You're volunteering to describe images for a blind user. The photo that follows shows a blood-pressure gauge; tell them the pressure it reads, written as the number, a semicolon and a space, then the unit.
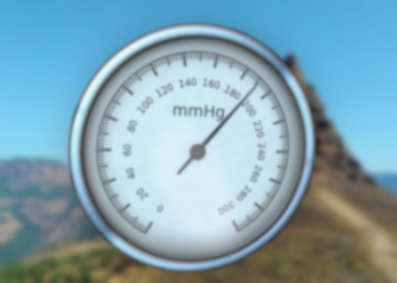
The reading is 190; mmHg
